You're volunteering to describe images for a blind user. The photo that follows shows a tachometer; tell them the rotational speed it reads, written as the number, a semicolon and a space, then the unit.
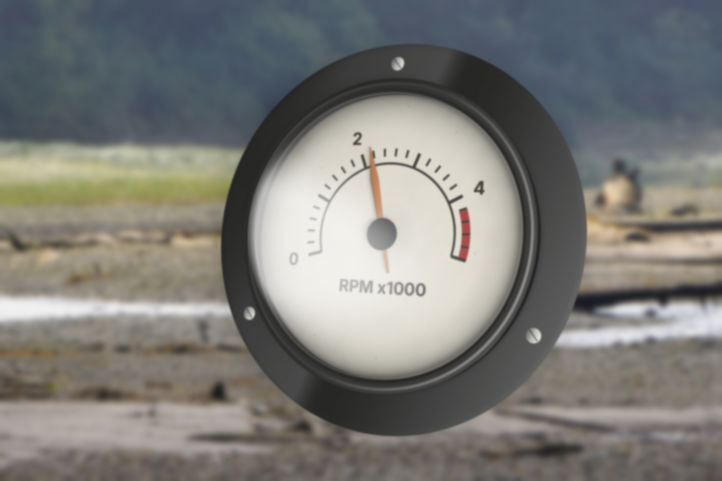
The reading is 2200; rpm
